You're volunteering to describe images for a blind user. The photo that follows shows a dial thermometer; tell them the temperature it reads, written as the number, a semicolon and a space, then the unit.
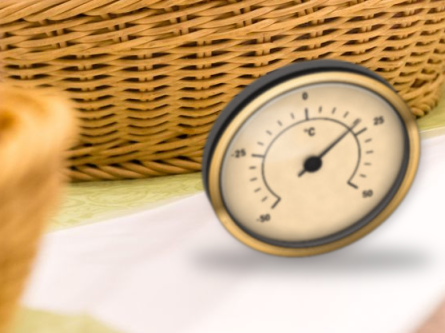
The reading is 20; °C
